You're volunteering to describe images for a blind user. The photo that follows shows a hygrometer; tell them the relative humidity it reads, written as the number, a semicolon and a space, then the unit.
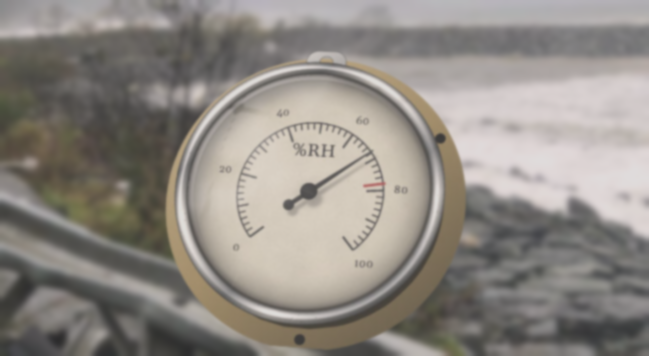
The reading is 68; %
